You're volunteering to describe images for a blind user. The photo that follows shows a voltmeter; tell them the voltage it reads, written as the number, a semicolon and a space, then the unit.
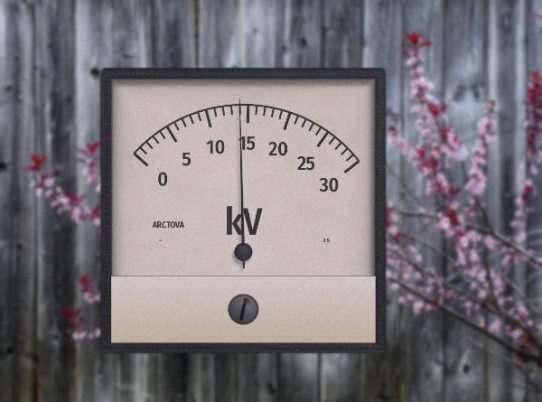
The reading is 14; kV
